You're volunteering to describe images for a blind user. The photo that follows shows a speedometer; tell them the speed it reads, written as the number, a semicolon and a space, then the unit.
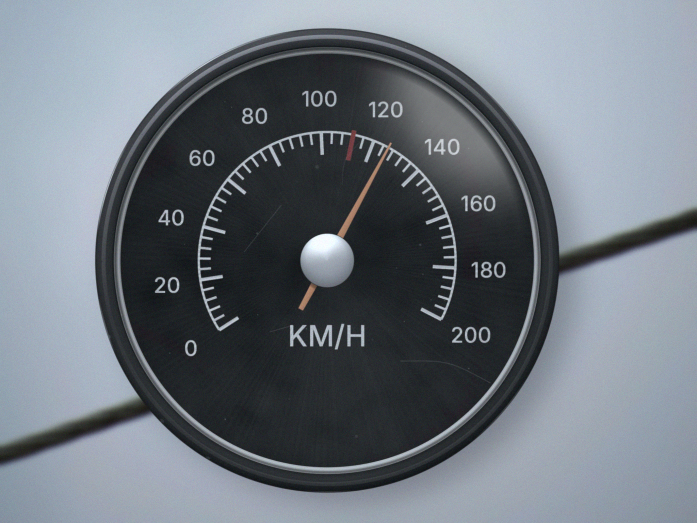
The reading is 126; km/h
